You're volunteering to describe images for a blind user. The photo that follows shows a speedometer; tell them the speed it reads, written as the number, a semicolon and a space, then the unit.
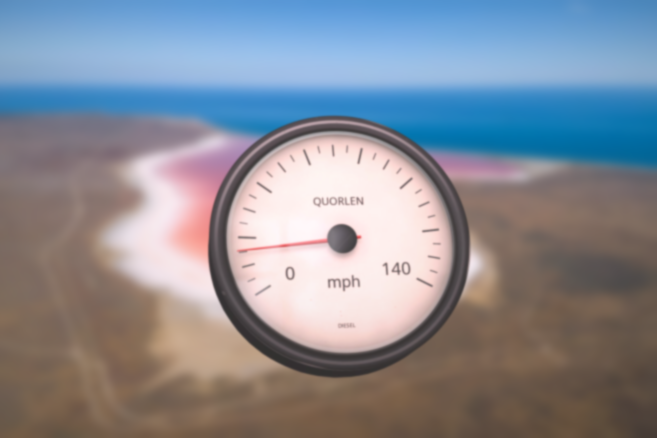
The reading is 15; mph
